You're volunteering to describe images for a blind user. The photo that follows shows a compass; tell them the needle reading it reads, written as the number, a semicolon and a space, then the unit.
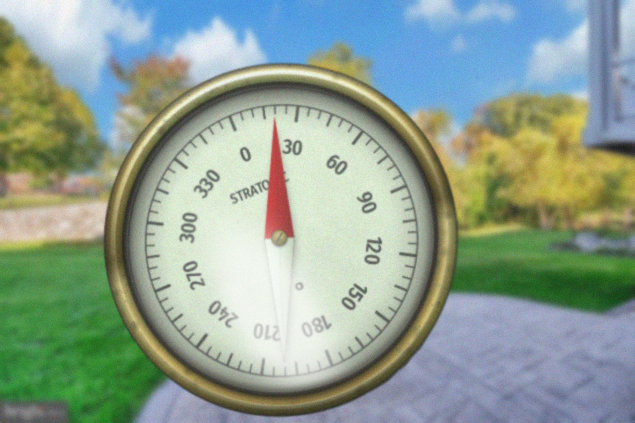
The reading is 20; °
